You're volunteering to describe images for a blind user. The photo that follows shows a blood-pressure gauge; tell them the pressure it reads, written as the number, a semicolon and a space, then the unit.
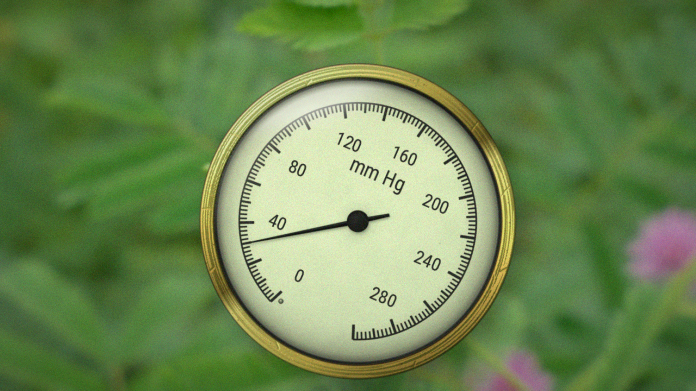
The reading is 30; mmHg
